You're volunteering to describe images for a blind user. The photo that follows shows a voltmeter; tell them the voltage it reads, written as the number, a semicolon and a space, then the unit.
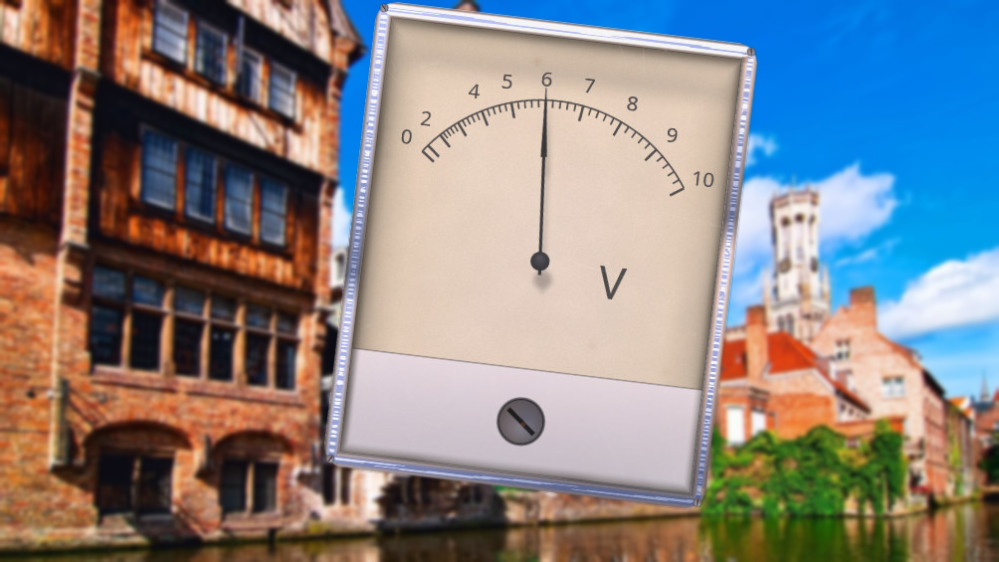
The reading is 6; V
